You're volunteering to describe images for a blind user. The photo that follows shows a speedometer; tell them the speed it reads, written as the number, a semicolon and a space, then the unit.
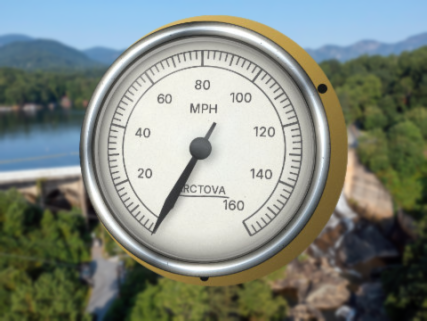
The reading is 0; mph
